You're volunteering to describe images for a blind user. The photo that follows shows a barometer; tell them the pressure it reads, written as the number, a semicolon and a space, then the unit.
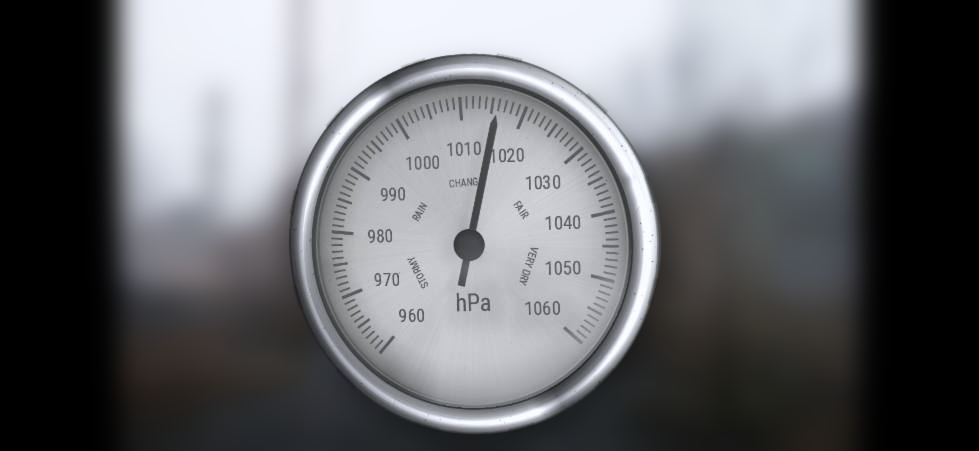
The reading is 1016; hPa
